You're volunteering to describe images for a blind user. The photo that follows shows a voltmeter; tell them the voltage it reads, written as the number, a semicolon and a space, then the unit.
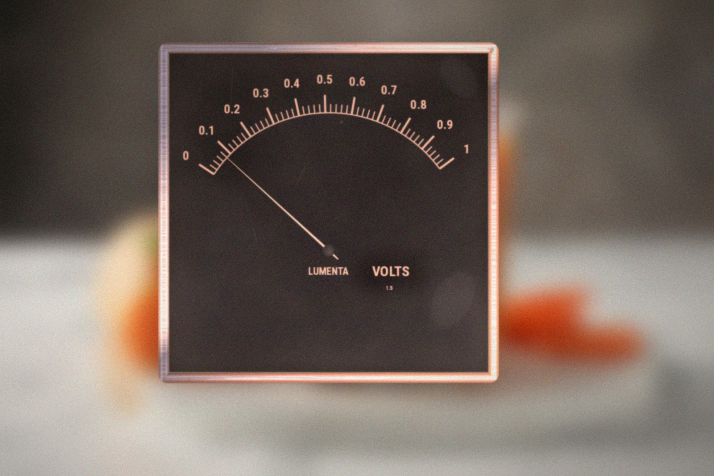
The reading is 0.08; V
